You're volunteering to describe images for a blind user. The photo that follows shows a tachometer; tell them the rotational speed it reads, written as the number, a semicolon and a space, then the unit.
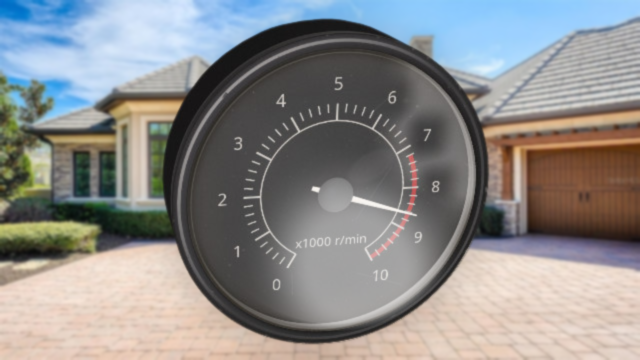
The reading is 8600; rpm
